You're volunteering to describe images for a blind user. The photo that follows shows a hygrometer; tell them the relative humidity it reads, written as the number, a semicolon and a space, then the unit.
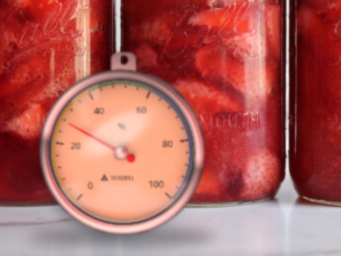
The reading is 28; %
